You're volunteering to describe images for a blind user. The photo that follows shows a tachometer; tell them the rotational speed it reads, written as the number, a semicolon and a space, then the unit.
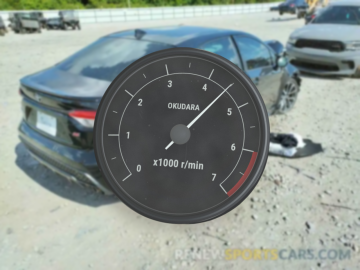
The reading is 4500; rpm
